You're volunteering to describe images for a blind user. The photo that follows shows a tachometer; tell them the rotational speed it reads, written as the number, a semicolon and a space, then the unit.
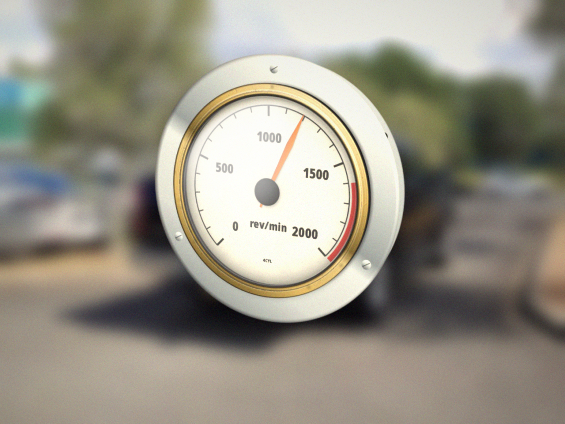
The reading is 1200; rpm
